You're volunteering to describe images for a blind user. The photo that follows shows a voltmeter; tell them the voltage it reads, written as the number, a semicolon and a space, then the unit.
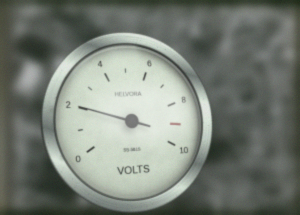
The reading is 2; V
